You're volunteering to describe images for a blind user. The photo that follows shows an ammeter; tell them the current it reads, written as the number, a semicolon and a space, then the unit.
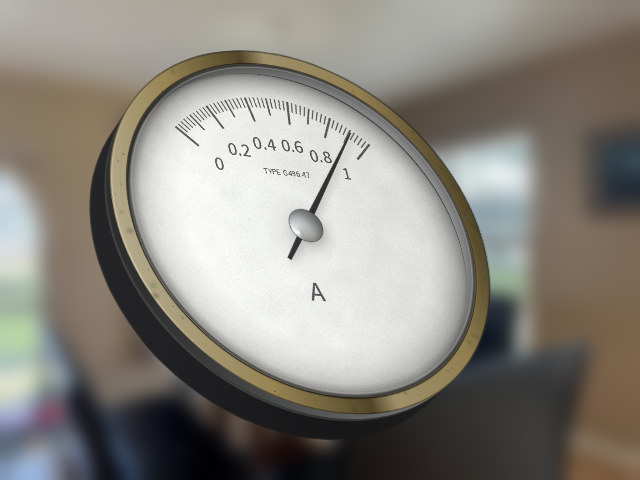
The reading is 0.9; A
